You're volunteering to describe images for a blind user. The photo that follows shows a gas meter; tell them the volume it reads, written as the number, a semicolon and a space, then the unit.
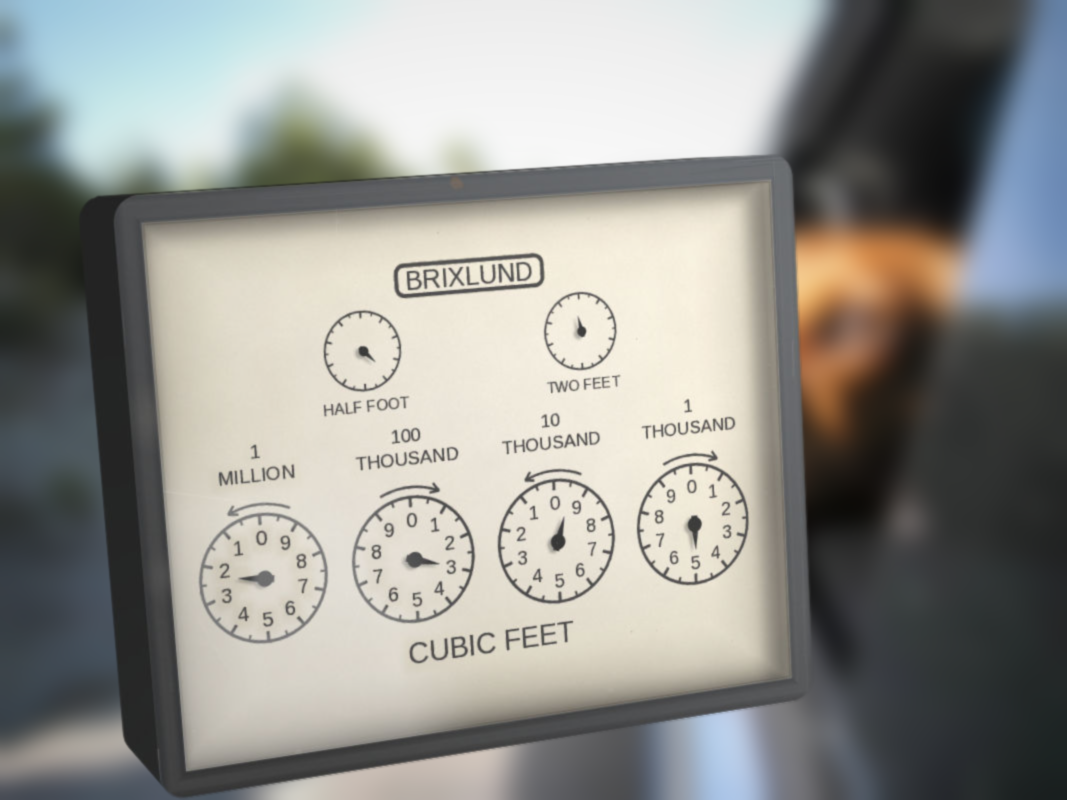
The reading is 229500; ft³
